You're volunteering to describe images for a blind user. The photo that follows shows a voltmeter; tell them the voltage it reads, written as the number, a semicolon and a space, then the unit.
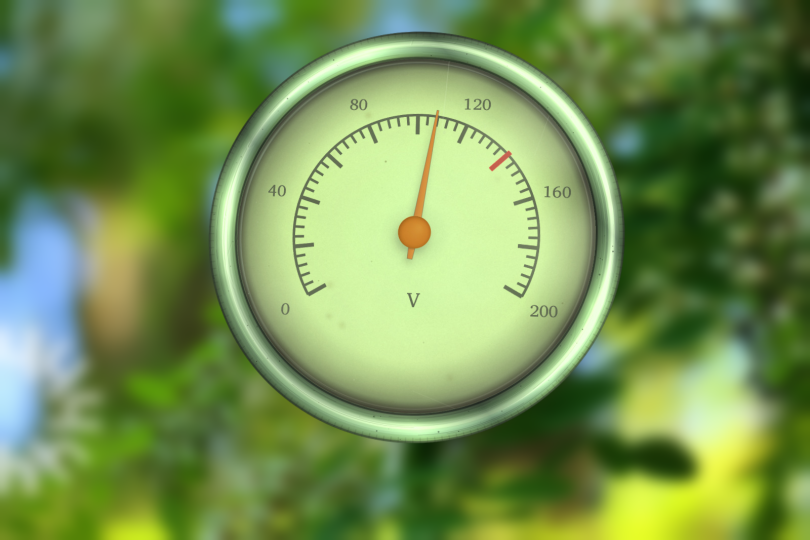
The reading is 108; V
